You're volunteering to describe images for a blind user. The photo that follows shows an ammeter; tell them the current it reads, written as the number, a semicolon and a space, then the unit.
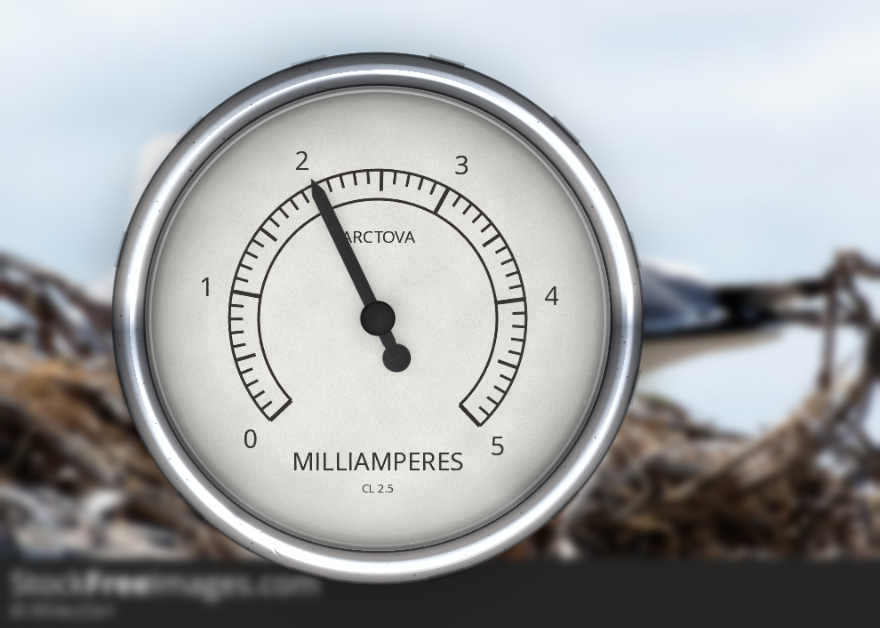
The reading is 2; mA
